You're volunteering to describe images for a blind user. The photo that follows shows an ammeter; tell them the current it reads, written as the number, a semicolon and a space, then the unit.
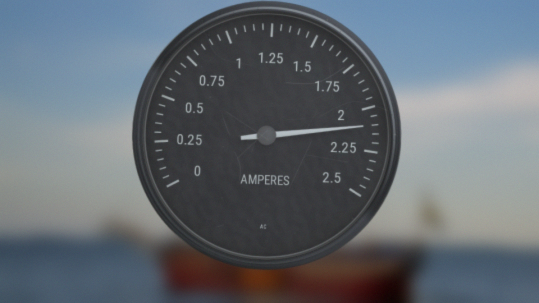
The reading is 2.1; A
